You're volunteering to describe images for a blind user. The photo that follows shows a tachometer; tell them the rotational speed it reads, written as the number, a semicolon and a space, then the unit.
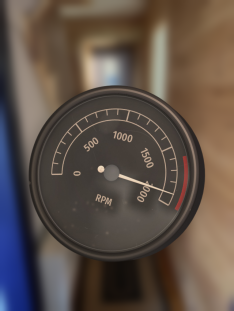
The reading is 1900; rpm
